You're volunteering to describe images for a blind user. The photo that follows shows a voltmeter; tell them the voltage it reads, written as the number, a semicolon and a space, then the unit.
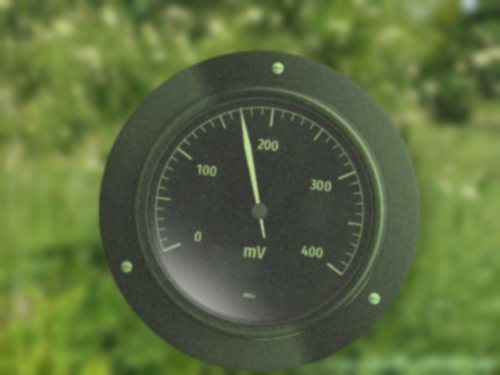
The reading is 170; mV
